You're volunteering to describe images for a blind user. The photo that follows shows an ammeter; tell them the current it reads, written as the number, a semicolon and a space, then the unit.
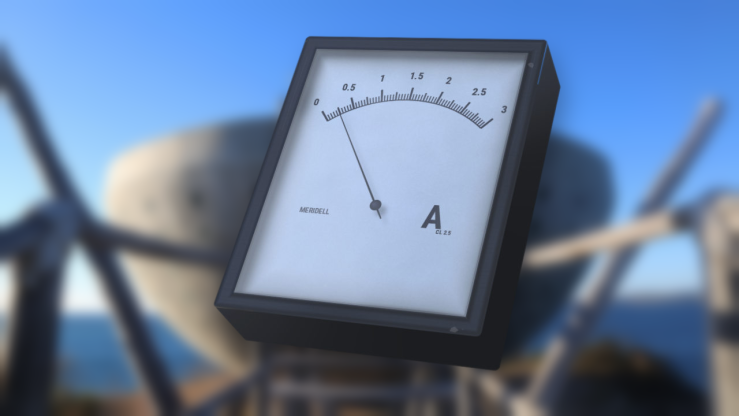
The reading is 0.25; A
